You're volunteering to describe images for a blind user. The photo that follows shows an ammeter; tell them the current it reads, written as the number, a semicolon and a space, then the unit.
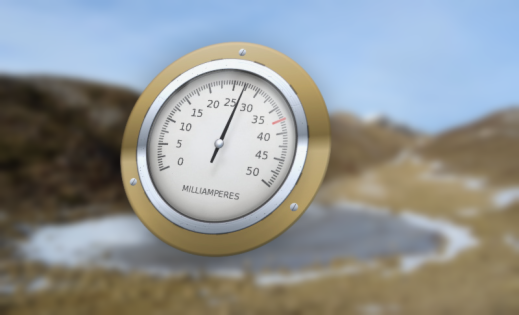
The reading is 27.5; mA
